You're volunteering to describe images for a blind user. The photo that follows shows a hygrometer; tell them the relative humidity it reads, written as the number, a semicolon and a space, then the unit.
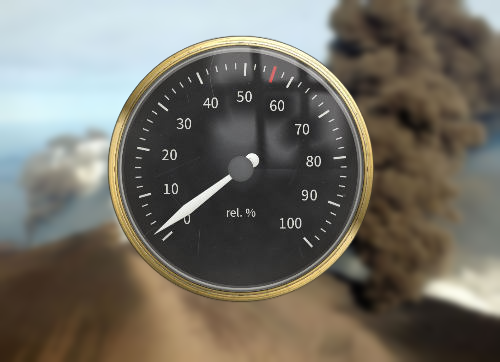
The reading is 2; %
